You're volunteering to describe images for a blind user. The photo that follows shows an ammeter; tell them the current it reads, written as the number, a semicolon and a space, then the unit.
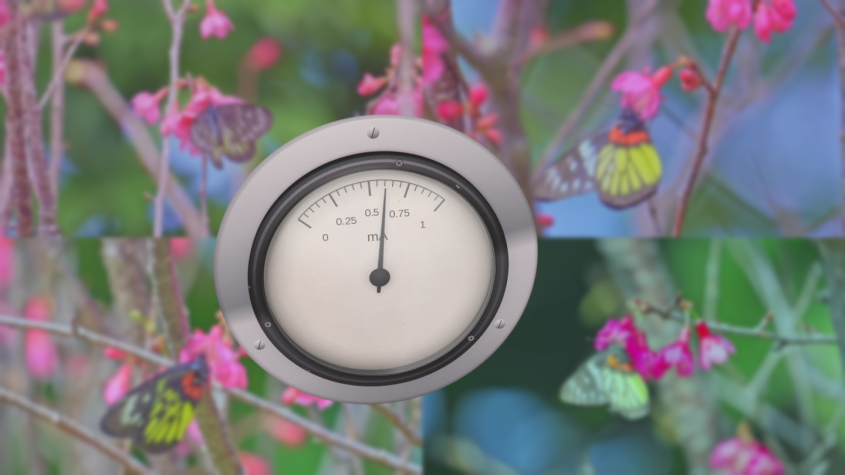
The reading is 0.6; mA
